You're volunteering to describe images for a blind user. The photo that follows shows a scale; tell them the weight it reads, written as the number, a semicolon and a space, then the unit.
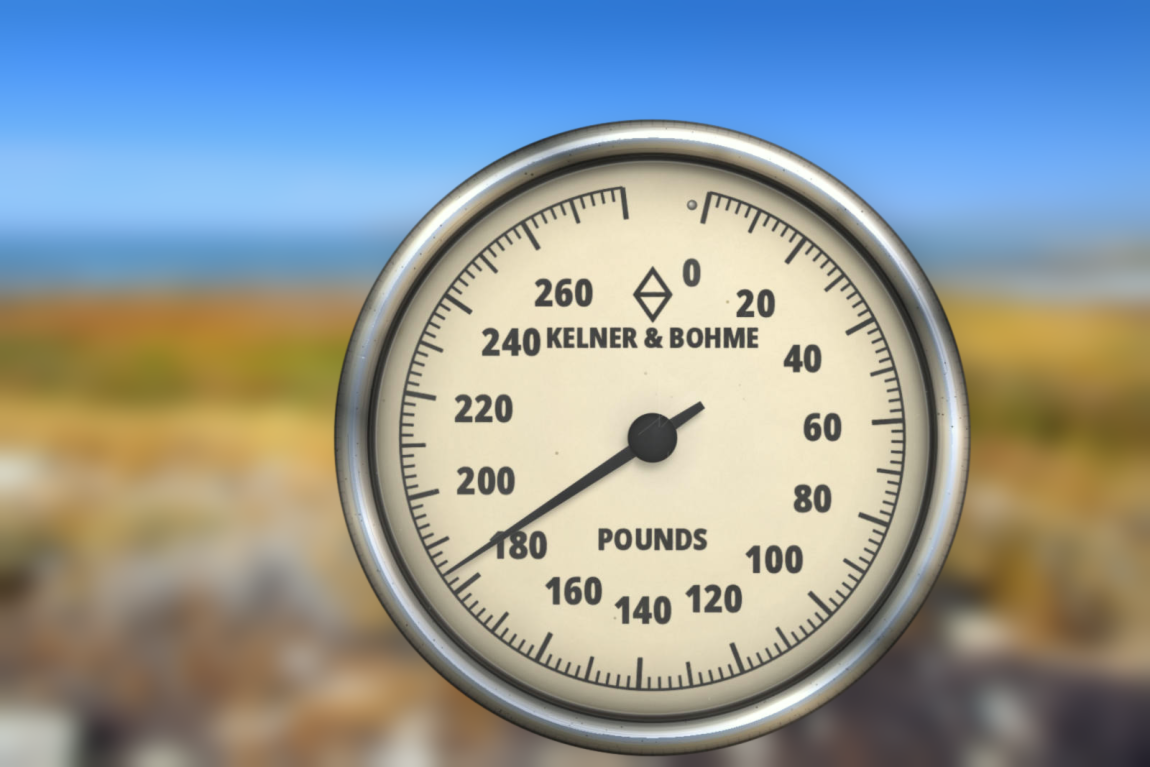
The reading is 184; lb
